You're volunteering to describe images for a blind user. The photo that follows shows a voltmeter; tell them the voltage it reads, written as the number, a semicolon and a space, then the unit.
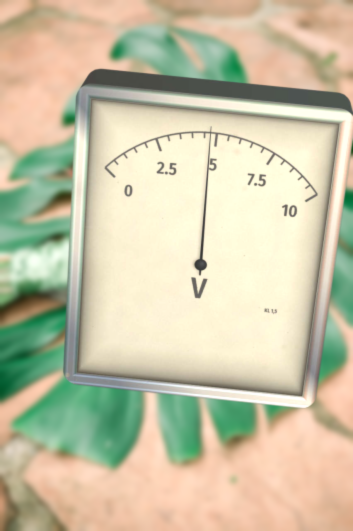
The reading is 4.75; V
